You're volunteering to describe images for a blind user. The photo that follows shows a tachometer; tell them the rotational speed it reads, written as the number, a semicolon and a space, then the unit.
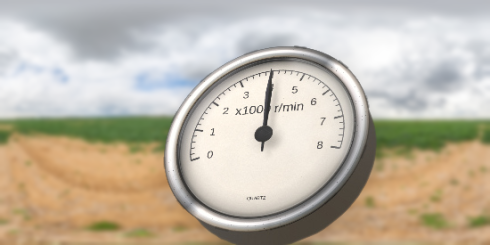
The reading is 4000; rpm
